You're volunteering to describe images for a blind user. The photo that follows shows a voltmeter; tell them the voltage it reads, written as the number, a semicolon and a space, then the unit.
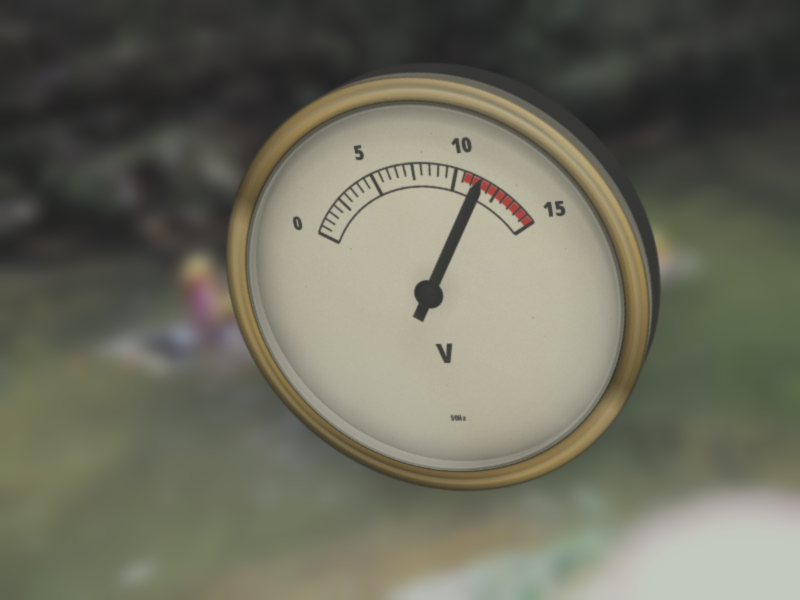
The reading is 11.5; V
